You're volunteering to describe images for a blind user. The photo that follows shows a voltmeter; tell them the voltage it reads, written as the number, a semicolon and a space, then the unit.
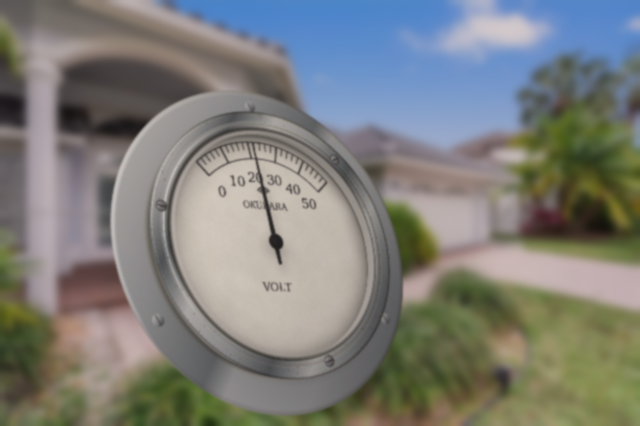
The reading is 20; V
